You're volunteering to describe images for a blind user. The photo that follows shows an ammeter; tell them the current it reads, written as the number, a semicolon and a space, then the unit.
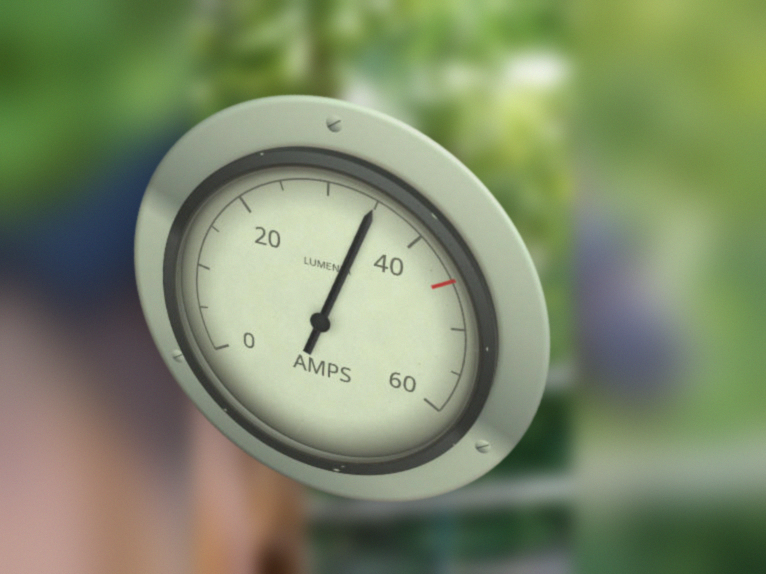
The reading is 35; A
